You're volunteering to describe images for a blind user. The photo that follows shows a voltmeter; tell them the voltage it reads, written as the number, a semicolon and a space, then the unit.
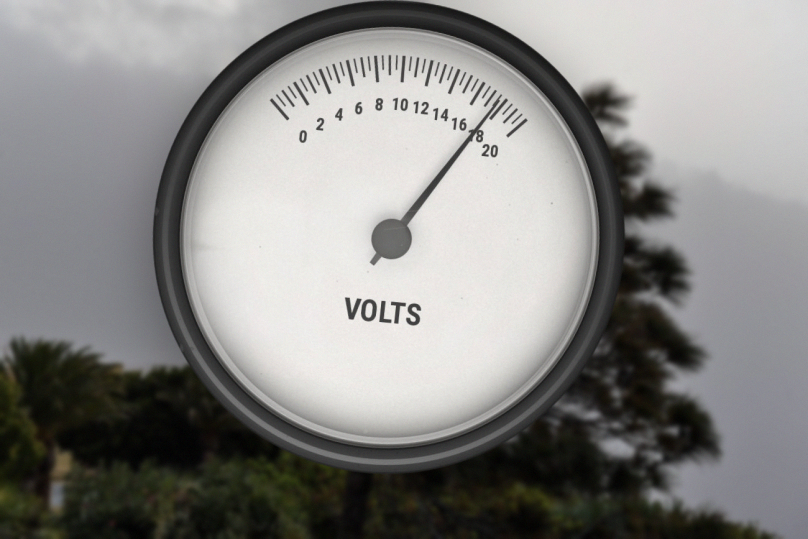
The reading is 17.5; V
